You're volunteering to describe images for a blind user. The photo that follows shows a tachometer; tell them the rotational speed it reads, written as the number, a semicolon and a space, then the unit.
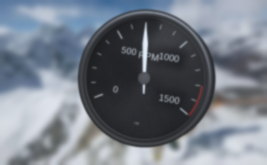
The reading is 700; rpm
